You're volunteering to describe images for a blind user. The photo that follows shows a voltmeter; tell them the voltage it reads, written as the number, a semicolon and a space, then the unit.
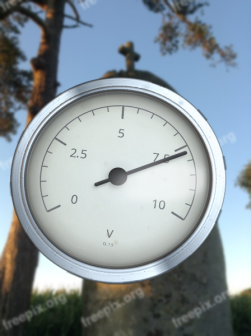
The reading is 7.75; V
